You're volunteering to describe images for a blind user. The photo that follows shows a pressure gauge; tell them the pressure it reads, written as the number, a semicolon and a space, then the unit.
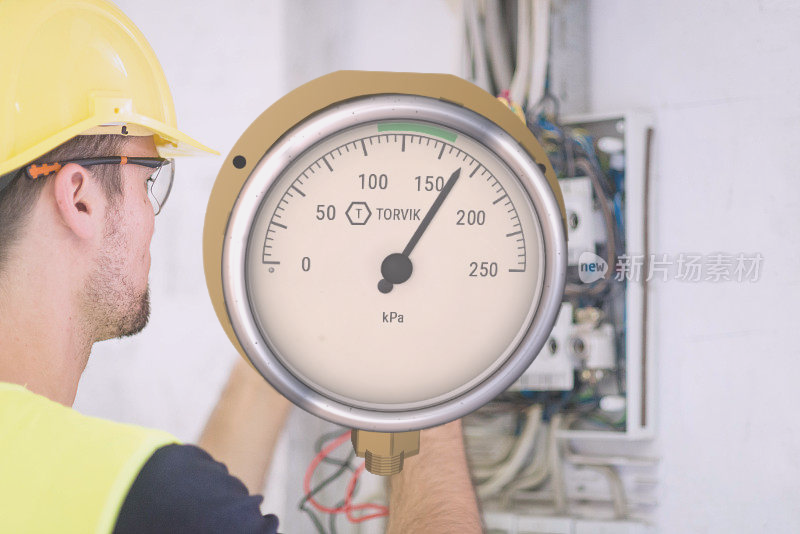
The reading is 165; kPa
